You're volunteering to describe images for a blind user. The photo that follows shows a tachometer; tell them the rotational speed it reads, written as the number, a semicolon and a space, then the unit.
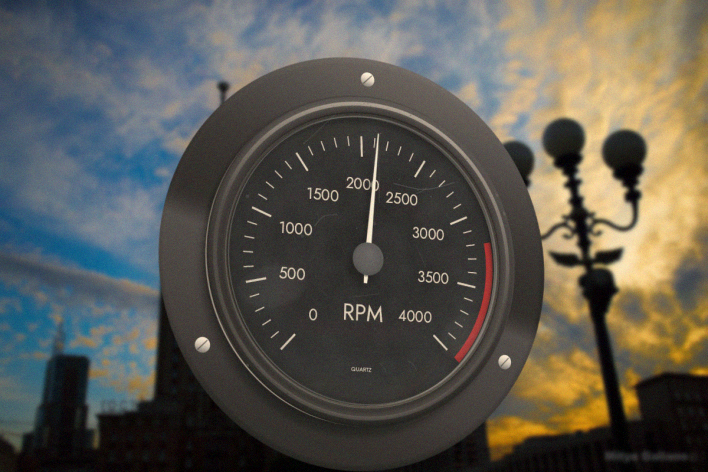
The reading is 2100; rpm
